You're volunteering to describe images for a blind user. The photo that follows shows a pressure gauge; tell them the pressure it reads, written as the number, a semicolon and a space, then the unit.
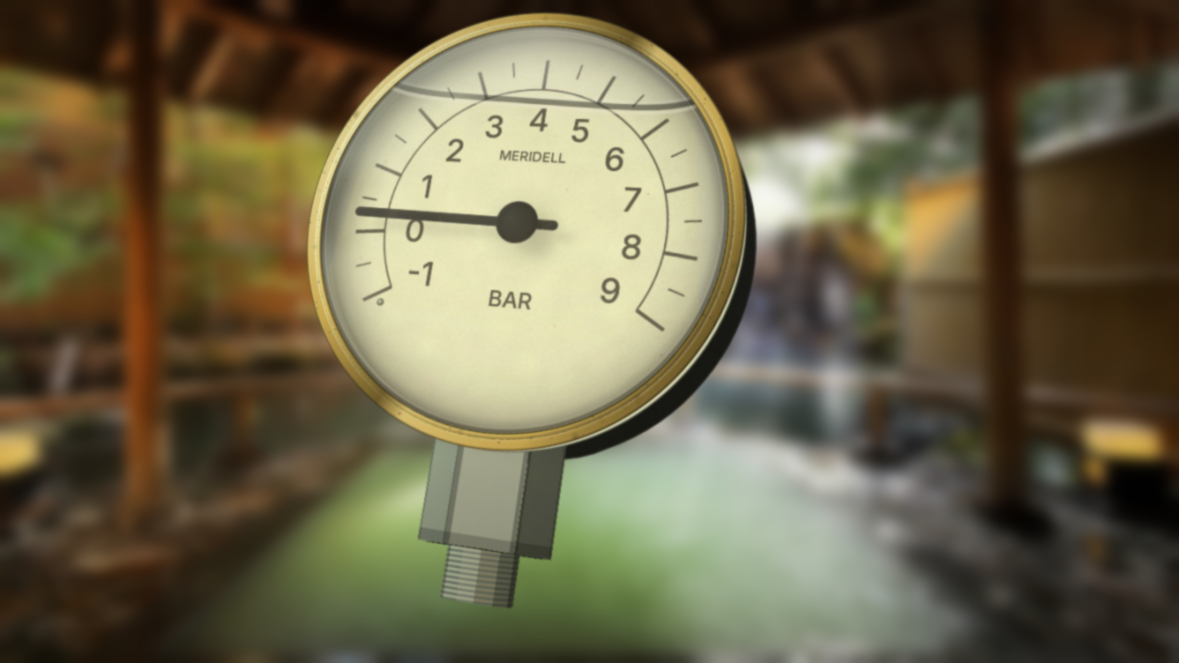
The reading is 0.25; bar
